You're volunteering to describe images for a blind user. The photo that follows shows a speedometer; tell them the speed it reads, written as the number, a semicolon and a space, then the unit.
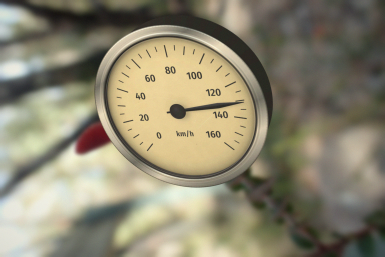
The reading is 130; km/h
